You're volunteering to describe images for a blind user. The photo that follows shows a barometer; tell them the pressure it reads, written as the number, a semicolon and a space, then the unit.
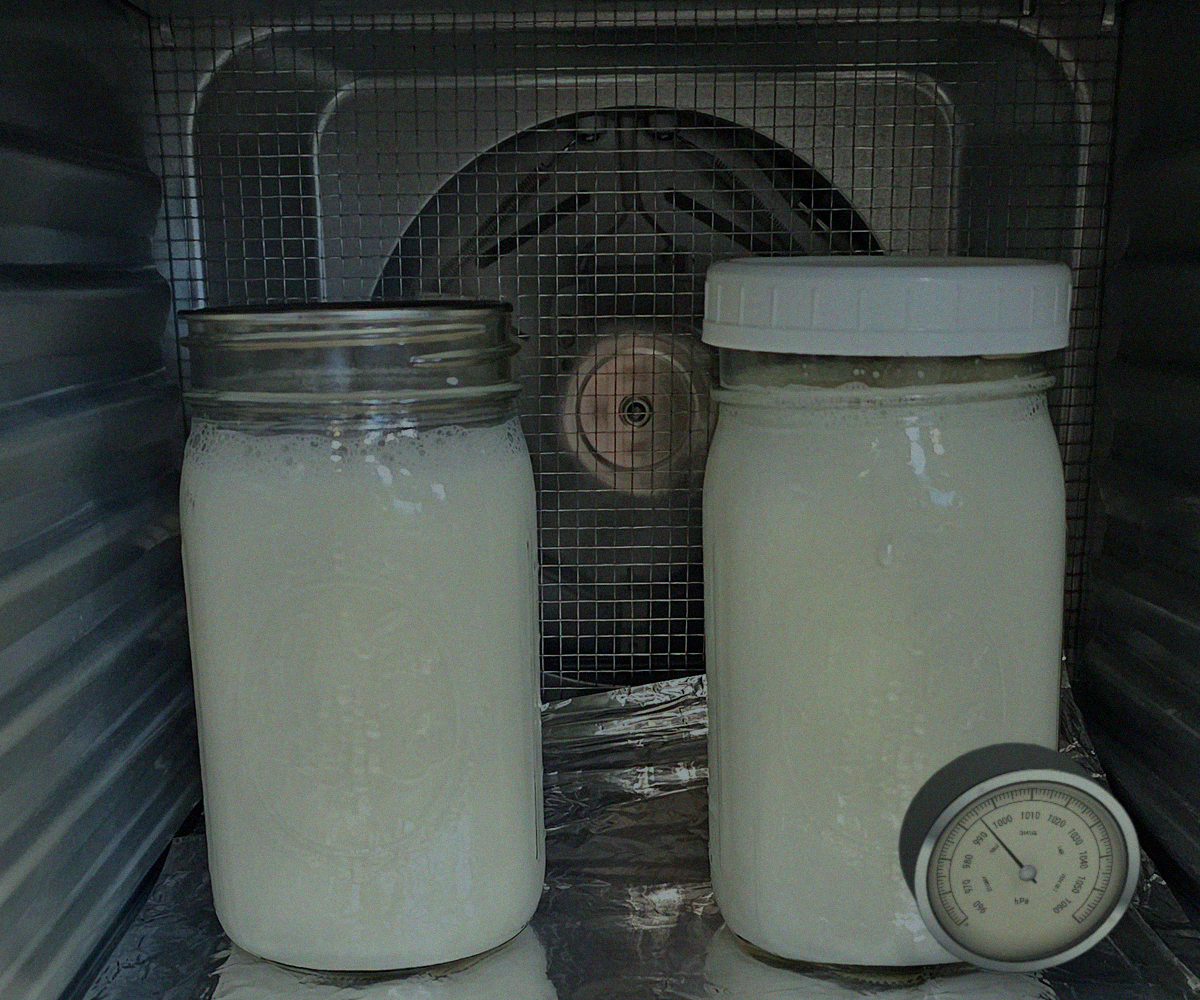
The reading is 995; hPa
